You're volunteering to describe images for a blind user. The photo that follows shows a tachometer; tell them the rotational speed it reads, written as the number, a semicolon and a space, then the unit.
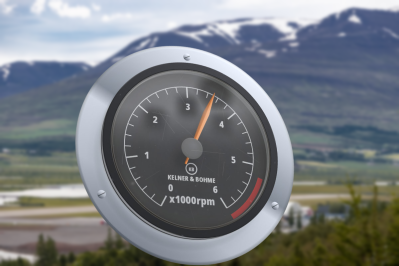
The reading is 3500; rpm
